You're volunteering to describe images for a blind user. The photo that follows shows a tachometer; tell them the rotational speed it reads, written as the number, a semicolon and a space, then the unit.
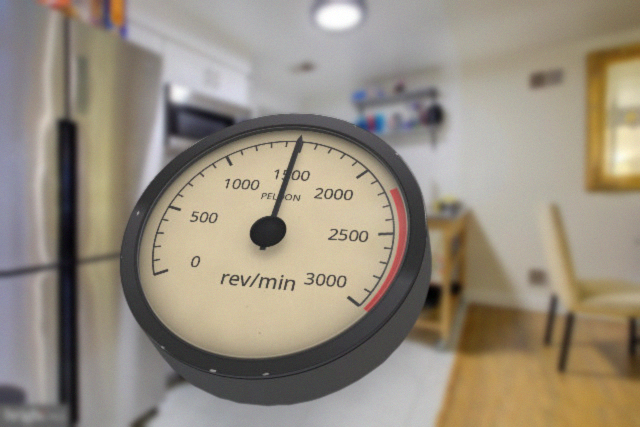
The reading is 1500; rpm
